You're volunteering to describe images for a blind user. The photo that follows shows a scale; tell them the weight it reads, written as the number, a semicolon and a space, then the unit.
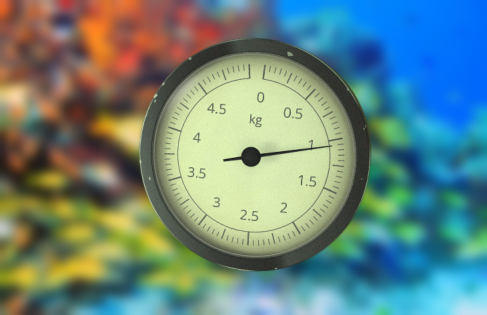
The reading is 1.05; kg
